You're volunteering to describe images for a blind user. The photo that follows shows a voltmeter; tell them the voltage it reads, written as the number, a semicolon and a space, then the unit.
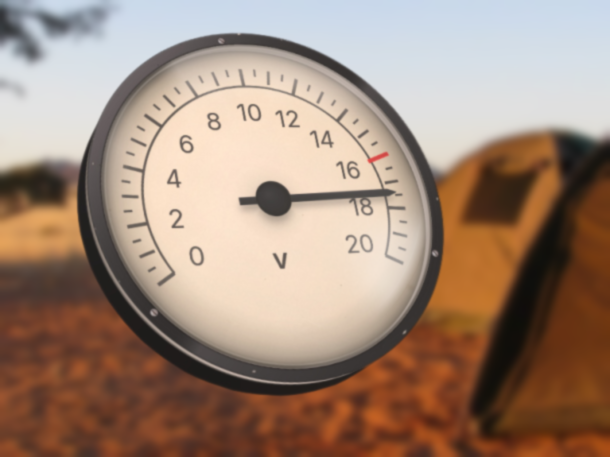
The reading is 17.5; V
